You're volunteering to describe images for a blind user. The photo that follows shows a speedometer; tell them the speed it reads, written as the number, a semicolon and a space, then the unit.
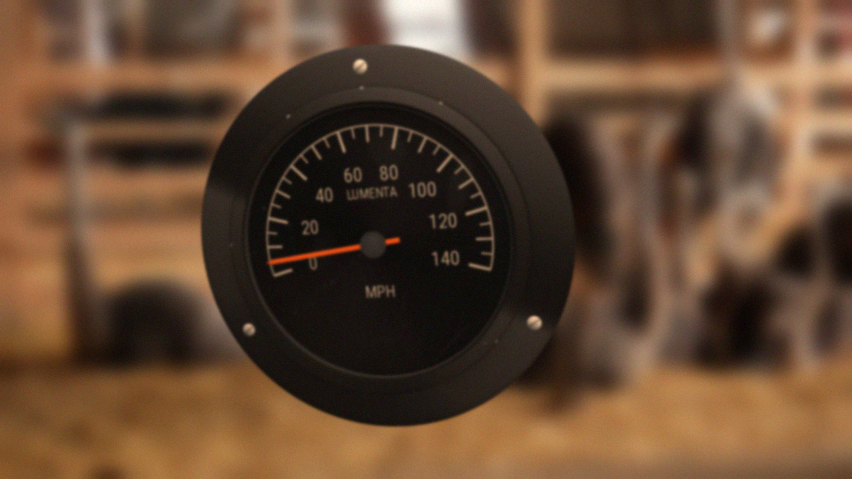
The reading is 5; mph
